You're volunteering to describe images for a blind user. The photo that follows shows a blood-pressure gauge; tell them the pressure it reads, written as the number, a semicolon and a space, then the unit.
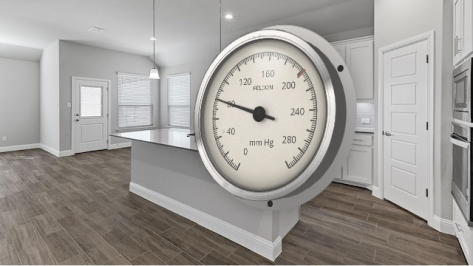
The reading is 80; mmHg
